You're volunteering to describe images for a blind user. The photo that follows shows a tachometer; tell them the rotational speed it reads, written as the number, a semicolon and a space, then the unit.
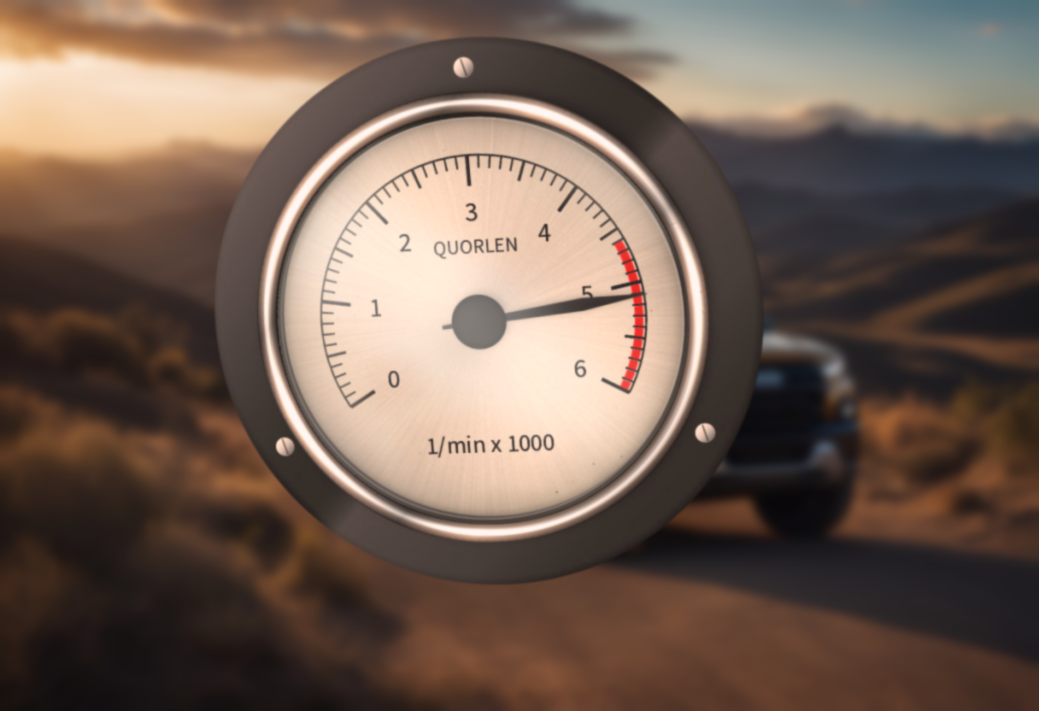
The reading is 5100; rpm
